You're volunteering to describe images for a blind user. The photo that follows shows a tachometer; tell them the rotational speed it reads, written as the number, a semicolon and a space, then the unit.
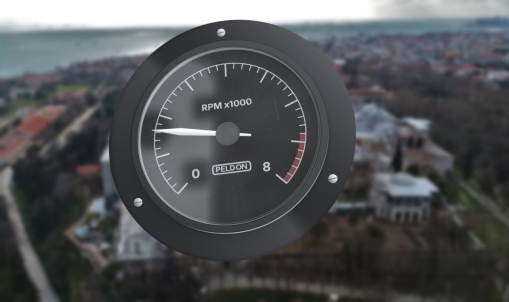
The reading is 1600; rpm
